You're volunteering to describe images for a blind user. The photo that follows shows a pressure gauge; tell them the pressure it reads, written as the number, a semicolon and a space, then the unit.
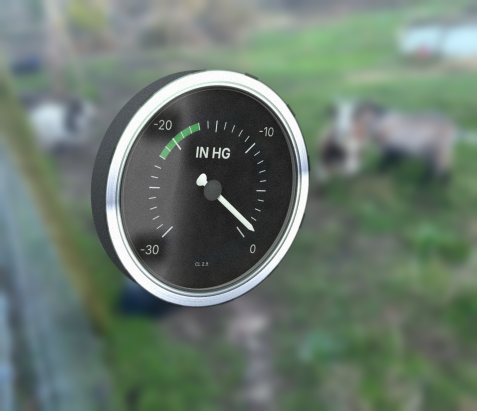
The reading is -1; inHg
